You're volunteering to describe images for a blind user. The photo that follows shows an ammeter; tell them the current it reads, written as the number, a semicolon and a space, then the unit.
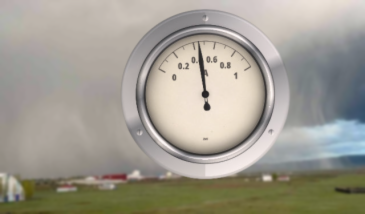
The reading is 0.45; A
